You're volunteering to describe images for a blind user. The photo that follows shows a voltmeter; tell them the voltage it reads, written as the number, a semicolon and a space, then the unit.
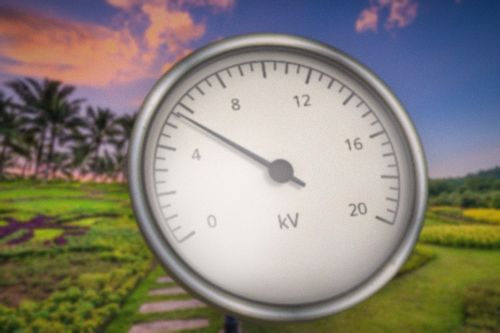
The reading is 5.5; kV
